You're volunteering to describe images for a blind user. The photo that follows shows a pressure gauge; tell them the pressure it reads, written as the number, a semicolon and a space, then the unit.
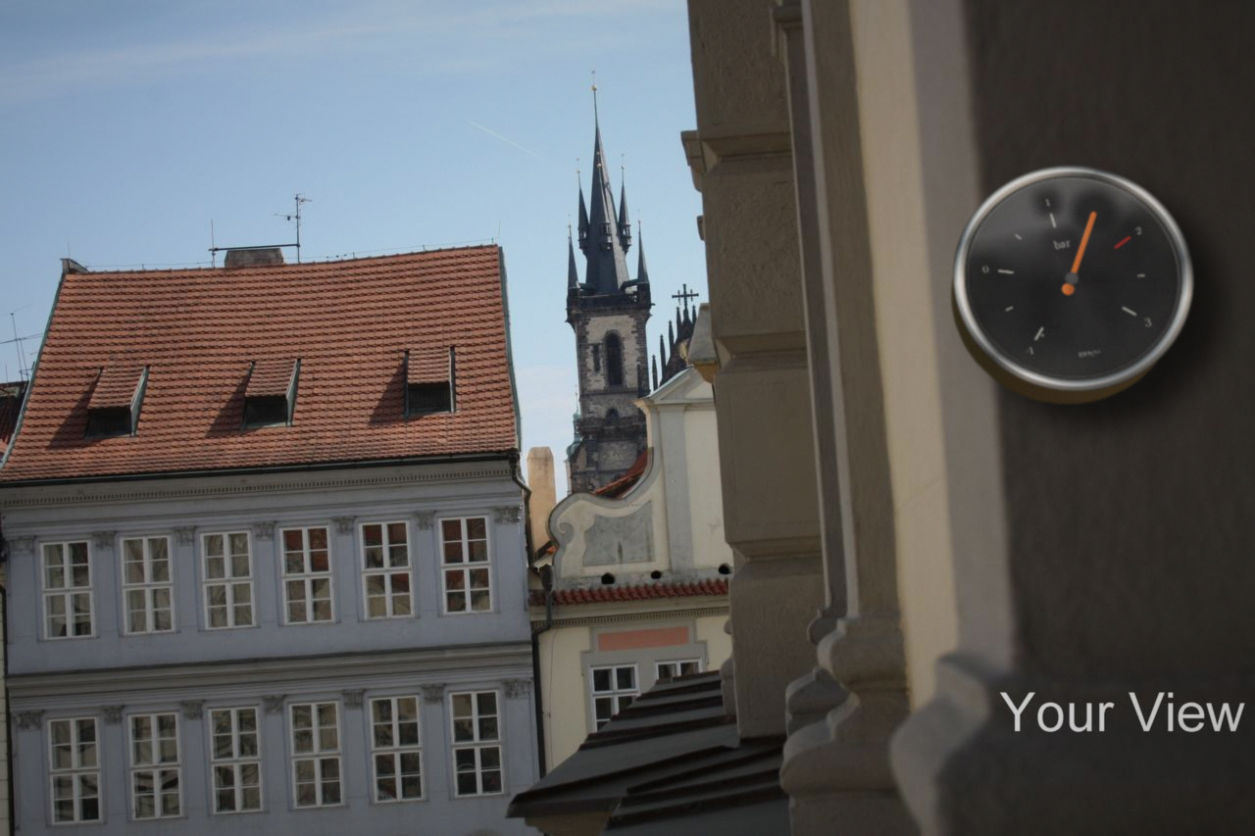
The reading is 1.5; bar
